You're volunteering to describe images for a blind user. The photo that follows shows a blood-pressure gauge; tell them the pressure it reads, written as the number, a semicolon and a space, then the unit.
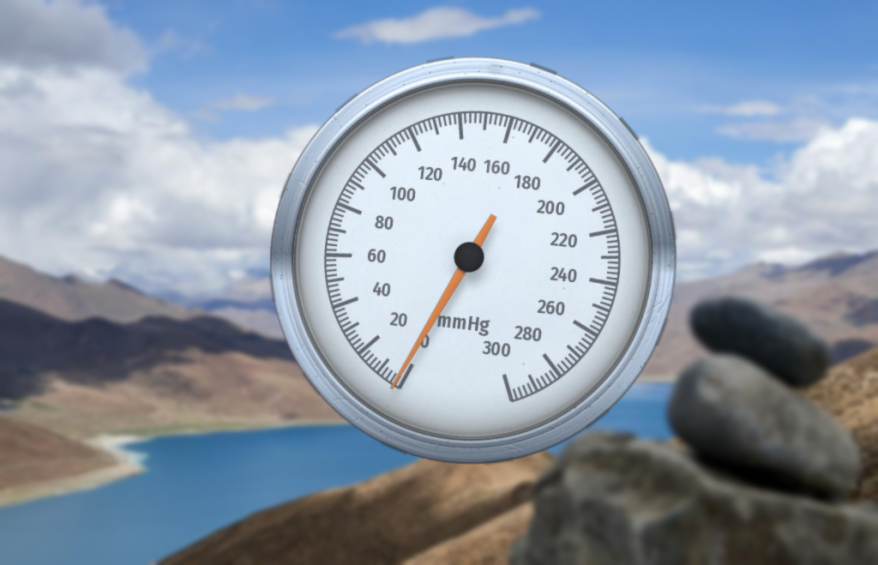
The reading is 2; mmHg
